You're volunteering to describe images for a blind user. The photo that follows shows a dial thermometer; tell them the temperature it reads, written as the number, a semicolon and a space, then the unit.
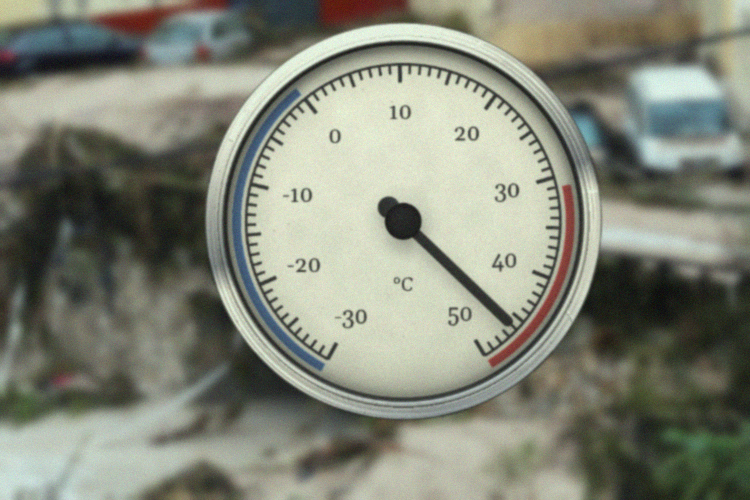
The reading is 46; °C
